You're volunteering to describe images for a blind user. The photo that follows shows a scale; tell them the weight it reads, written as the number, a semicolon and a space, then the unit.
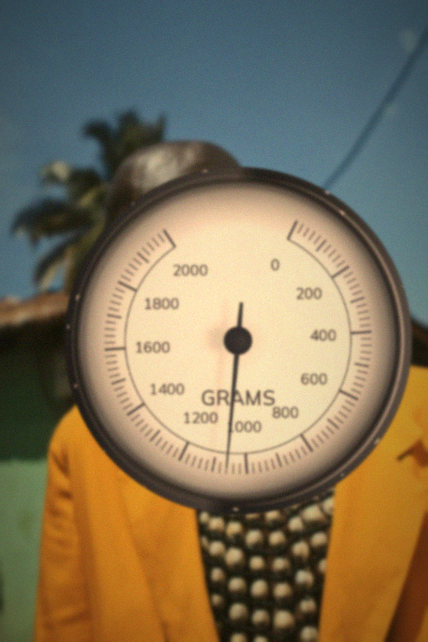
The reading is 1060; g
